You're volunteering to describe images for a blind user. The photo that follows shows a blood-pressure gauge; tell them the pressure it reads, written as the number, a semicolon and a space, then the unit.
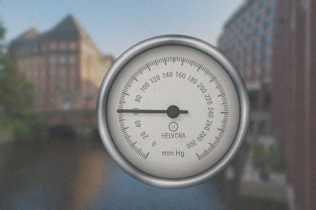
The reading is 60; mmHg
